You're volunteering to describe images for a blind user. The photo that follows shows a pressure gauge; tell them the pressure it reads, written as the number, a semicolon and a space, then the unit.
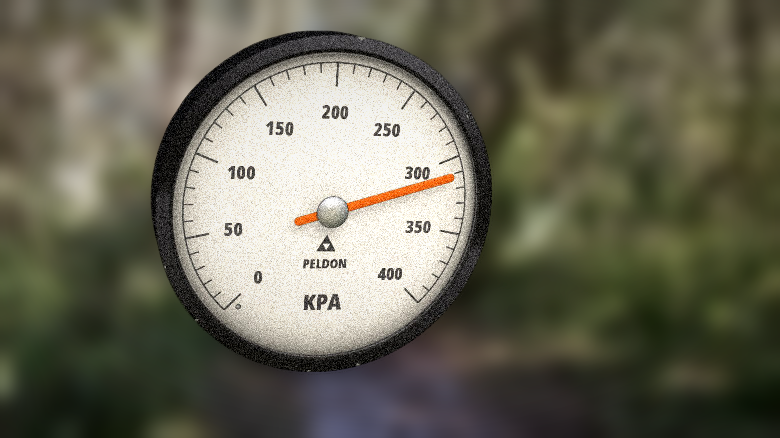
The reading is 310; kPa
